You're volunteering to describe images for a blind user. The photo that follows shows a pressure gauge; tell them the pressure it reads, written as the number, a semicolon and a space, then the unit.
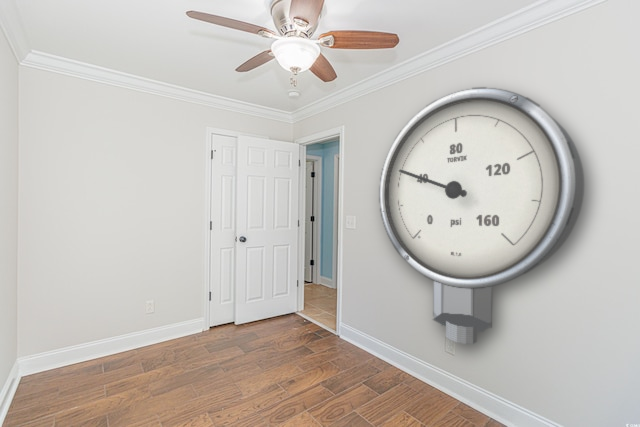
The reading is 40; psi
